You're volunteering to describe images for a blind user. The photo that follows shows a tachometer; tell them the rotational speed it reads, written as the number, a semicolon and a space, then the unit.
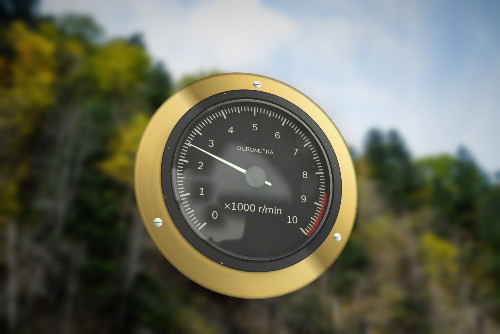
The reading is 2500; rpm
